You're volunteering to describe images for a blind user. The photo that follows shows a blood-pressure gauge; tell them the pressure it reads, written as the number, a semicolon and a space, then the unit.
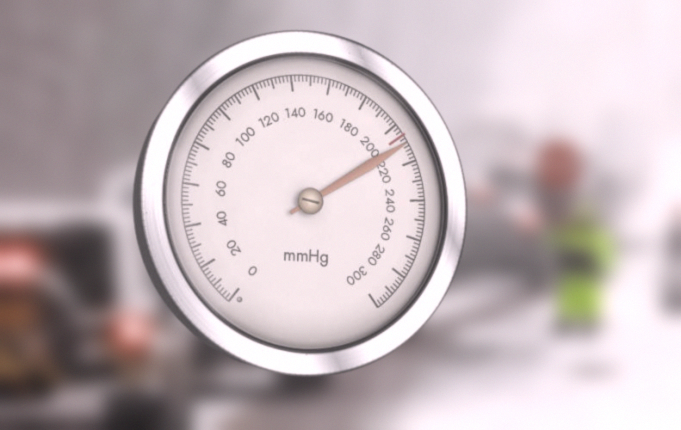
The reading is 210; mmHg
